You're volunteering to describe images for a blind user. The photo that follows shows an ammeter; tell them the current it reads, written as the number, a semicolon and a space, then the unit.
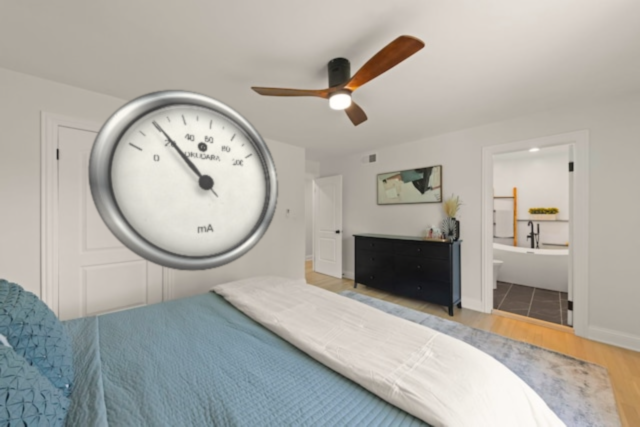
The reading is 20; mA
